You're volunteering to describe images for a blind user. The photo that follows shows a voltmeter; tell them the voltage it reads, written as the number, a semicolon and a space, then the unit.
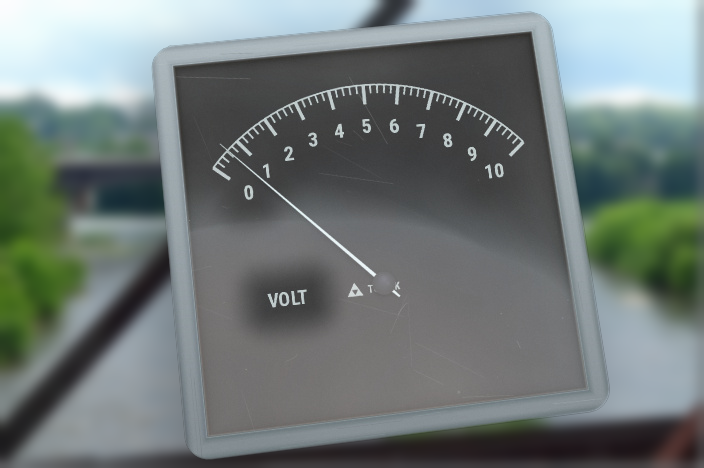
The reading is 0.6; V
